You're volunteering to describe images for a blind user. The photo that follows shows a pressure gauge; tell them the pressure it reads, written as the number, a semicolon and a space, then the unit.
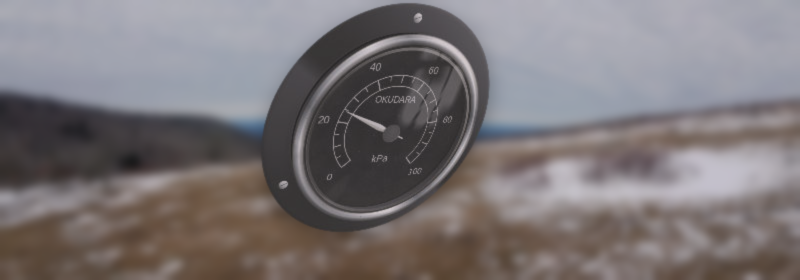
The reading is 25; kPa
